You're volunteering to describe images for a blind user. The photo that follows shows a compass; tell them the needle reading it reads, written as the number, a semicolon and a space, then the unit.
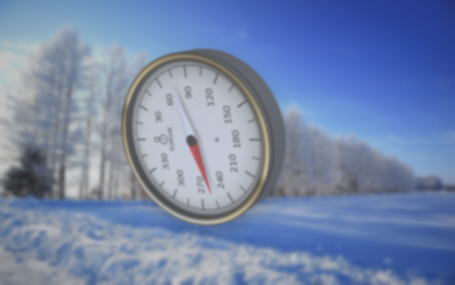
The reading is 255; °
